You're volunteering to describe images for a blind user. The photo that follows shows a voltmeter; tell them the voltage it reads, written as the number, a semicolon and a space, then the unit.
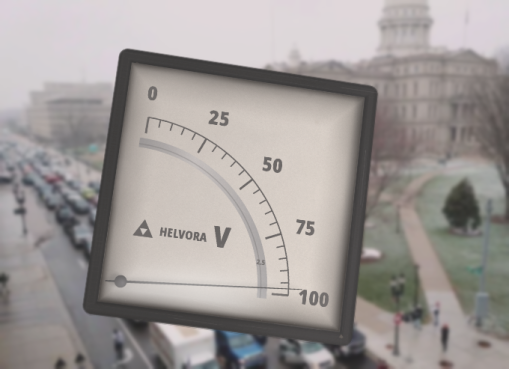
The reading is 97.5; V
